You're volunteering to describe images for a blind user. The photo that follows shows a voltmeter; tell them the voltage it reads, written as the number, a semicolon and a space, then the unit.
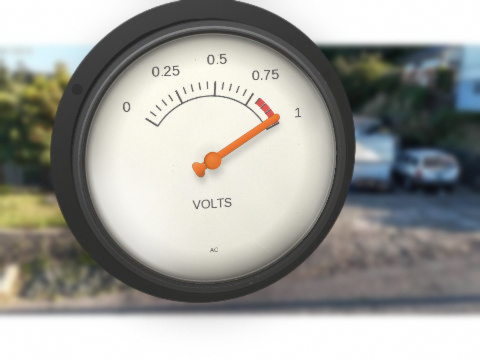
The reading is 0.95; V
